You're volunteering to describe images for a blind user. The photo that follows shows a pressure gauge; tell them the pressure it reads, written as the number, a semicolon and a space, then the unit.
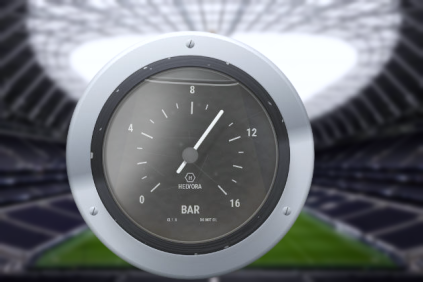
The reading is 10; bar
